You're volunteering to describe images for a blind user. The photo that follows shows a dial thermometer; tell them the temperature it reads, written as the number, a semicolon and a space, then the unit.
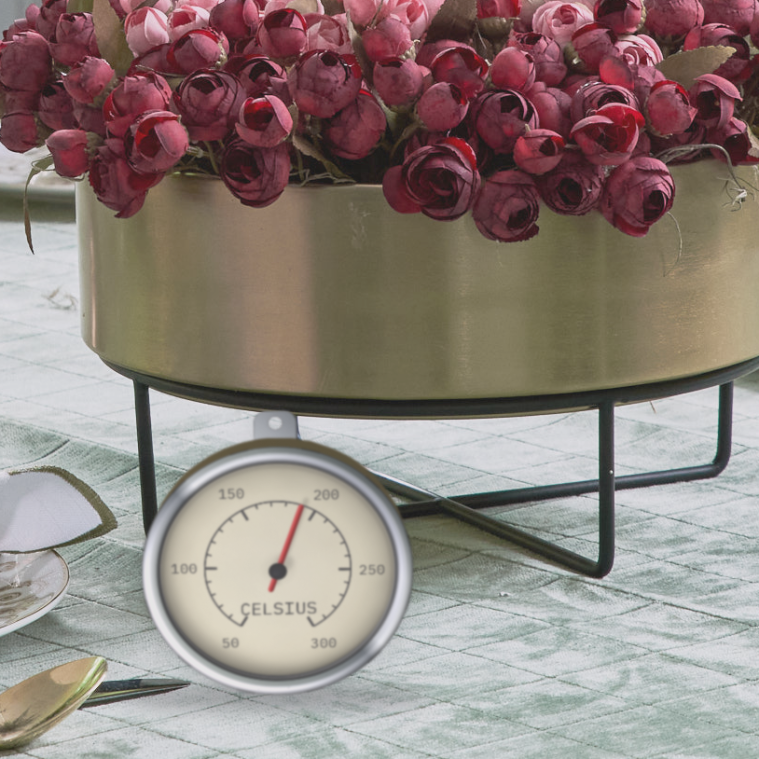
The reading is 190; °C
